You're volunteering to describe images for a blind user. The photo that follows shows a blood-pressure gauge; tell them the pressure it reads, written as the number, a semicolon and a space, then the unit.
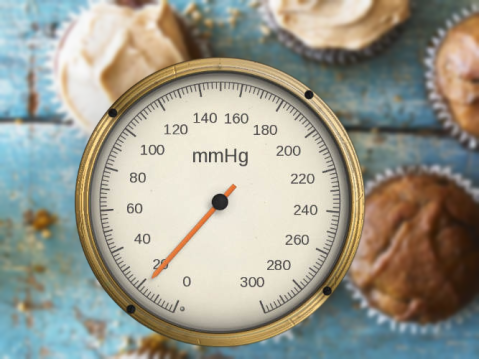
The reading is 18; mmHg
